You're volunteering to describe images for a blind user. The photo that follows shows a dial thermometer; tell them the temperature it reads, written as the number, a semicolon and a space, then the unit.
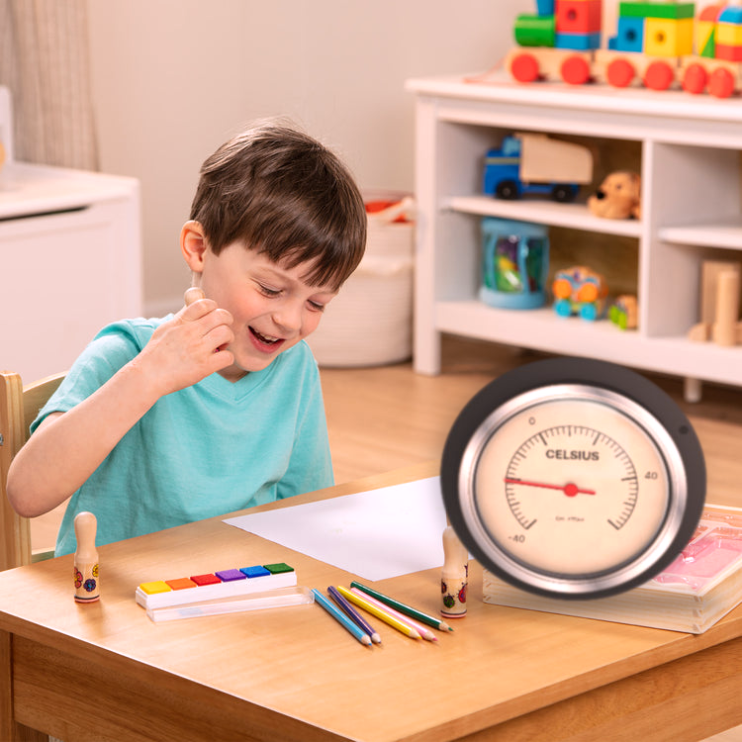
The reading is -20; °C
